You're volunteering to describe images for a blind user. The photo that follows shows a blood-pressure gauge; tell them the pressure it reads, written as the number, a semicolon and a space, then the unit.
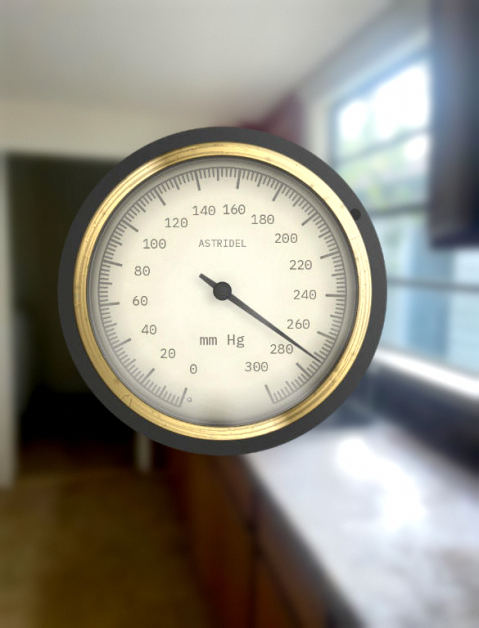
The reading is 272; mmHg
